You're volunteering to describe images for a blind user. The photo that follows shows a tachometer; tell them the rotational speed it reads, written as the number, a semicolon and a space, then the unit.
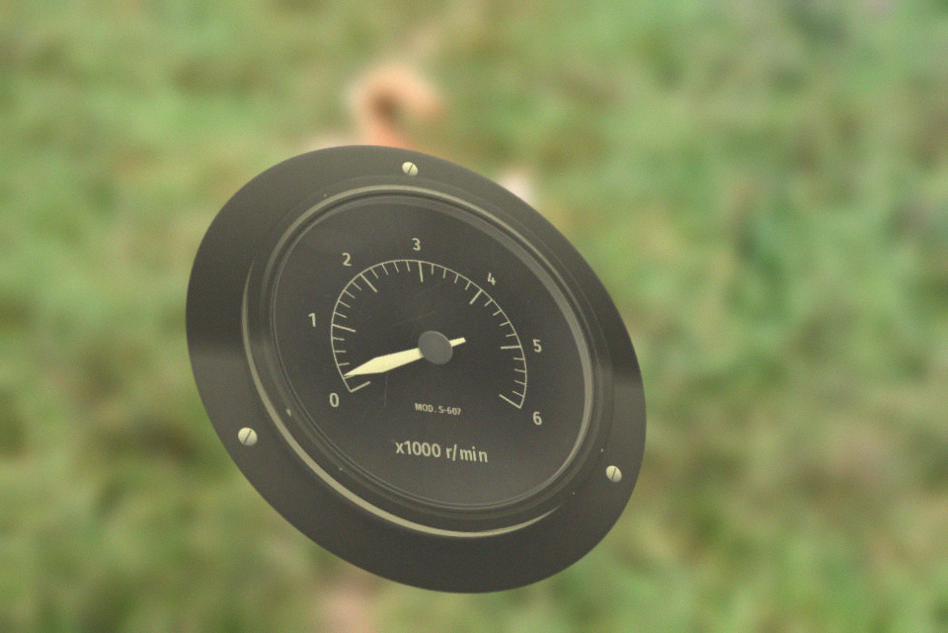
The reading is 200; rpm
